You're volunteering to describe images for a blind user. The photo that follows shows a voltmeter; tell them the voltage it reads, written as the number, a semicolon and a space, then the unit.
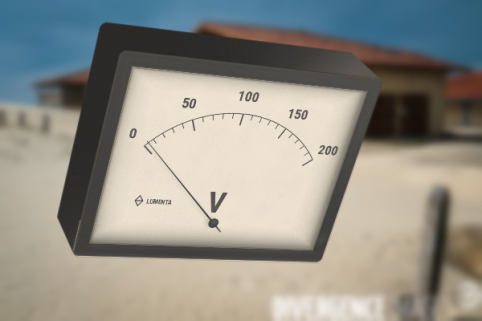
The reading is 5; V
